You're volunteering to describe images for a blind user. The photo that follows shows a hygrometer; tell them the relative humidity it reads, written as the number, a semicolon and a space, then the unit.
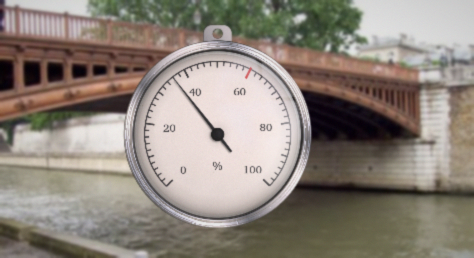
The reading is 36; %
